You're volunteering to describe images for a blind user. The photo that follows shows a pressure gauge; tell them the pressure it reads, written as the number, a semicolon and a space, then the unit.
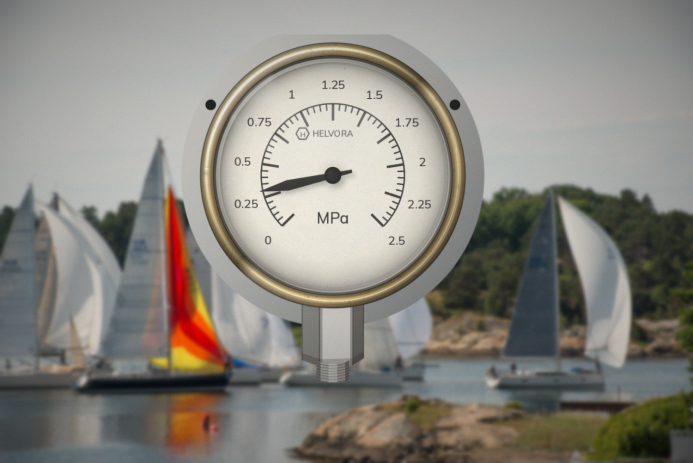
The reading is 0.3; MPa
